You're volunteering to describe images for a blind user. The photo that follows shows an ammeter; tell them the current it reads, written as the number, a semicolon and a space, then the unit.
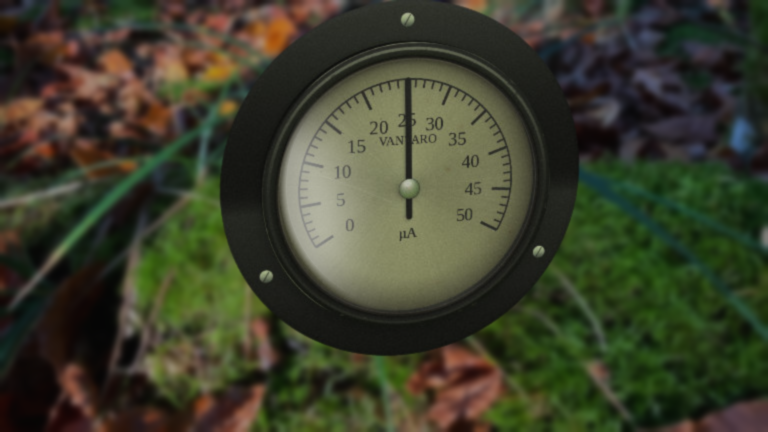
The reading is 25; µA
